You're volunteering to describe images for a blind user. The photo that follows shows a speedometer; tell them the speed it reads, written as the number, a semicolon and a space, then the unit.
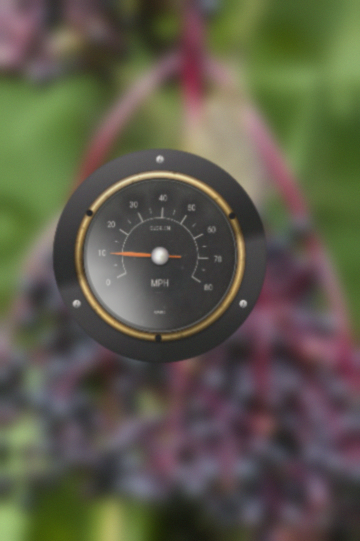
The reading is 10; mph
